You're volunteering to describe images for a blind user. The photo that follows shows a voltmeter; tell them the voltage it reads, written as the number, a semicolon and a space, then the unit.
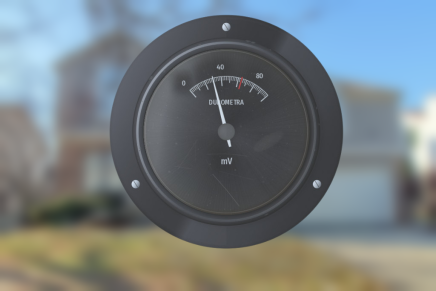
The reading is 30; mV
